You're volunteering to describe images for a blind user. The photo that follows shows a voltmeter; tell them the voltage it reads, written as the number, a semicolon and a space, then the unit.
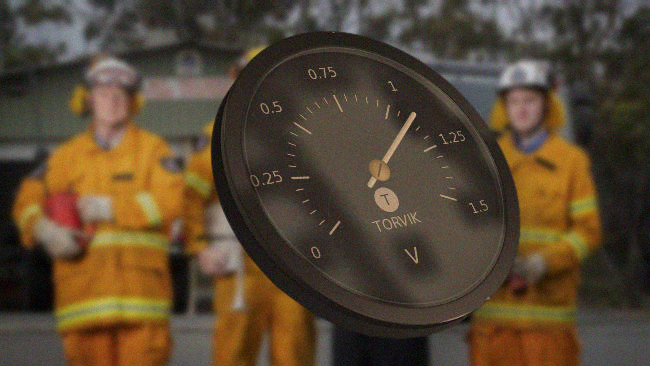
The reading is 1.1; V
